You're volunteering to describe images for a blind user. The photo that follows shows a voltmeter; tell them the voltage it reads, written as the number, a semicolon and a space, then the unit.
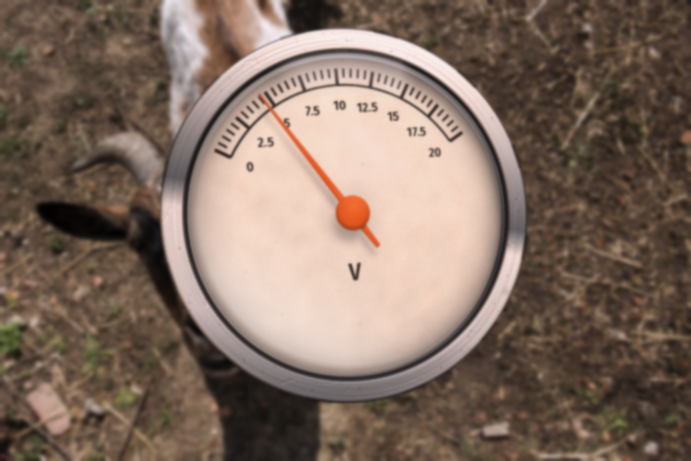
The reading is 4.5; V
